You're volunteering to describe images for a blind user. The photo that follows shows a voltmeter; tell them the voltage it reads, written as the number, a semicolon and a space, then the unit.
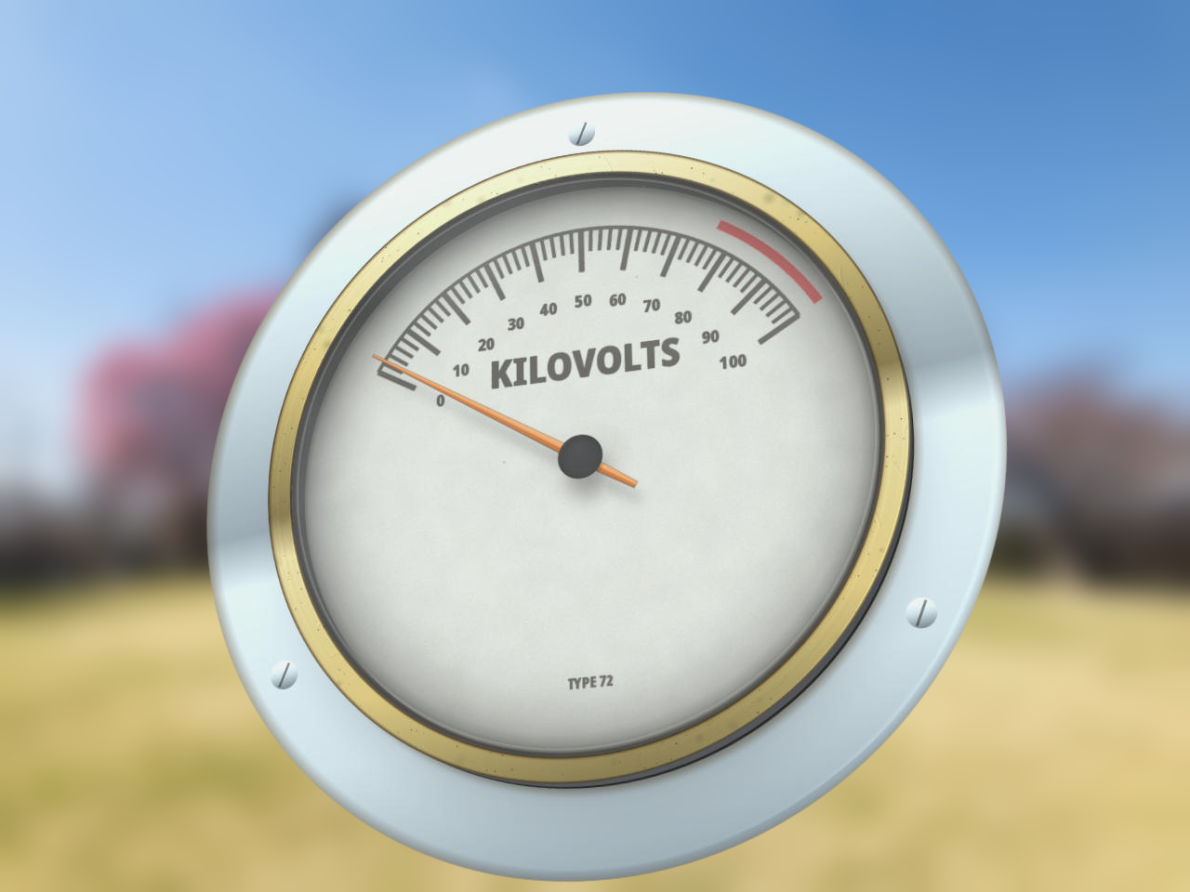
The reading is 2; kV
